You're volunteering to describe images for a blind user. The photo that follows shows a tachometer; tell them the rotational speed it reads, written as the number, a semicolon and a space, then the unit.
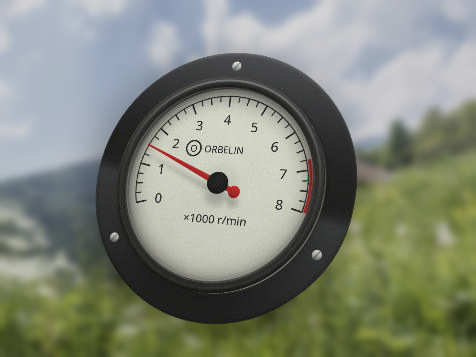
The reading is 1500; rpm
